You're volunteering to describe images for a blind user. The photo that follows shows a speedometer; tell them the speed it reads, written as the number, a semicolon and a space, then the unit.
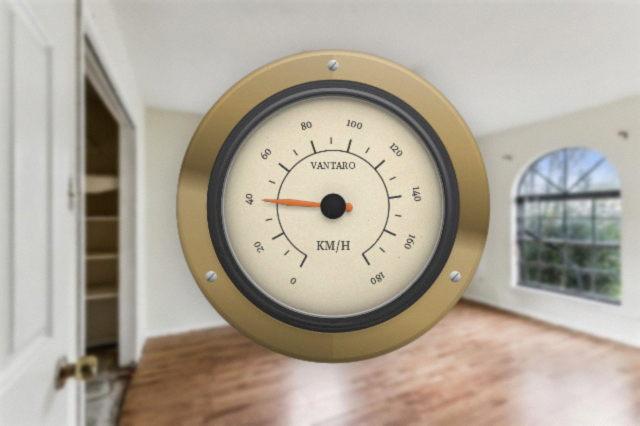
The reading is 40; km/h
